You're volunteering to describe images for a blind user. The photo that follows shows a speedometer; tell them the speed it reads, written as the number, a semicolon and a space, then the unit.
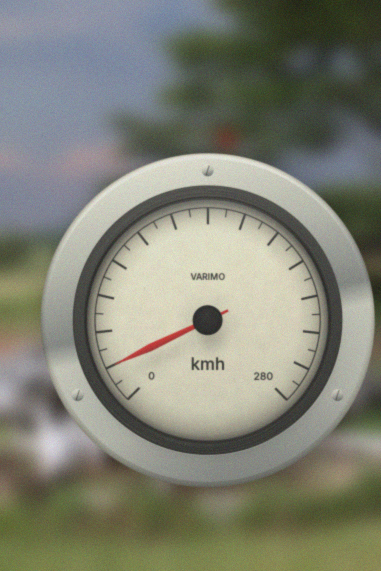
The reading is 20; km/h
